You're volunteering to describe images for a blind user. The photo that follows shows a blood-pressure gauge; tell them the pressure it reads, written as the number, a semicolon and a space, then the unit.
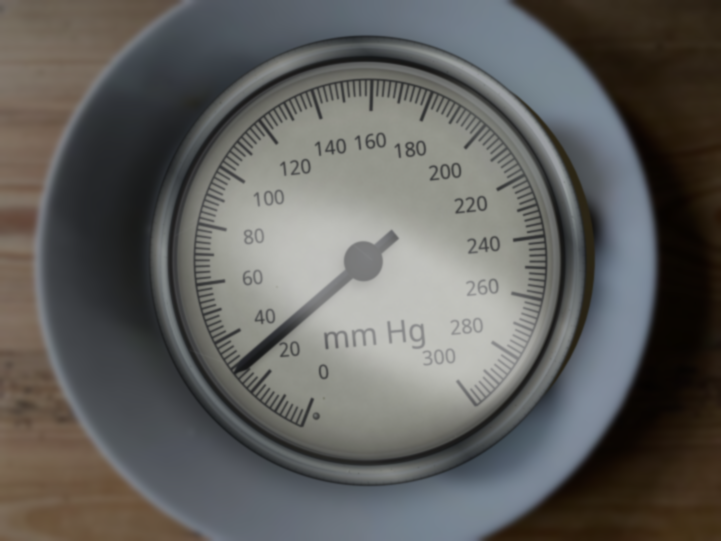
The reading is 28; mmHg
